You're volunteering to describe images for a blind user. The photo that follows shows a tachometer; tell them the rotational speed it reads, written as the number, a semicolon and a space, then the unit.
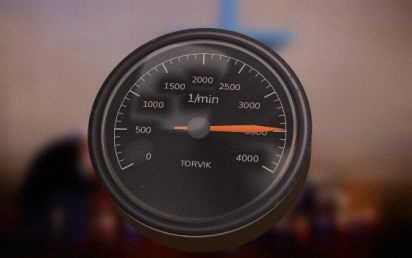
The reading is 3500; rpm
